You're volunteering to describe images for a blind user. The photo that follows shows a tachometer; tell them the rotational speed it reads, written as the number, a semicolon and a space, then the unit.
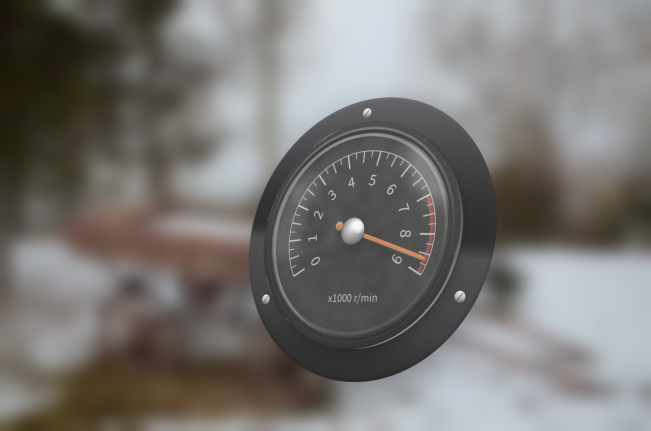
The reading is 8625; rpm
